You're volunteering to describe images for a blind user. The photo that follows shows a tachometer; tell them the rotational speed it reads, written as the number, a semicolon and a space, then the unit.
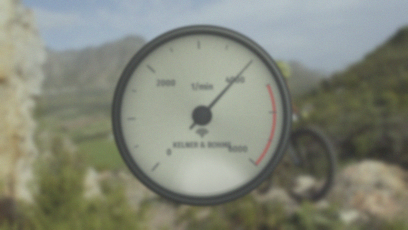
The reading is 4000; rpm
